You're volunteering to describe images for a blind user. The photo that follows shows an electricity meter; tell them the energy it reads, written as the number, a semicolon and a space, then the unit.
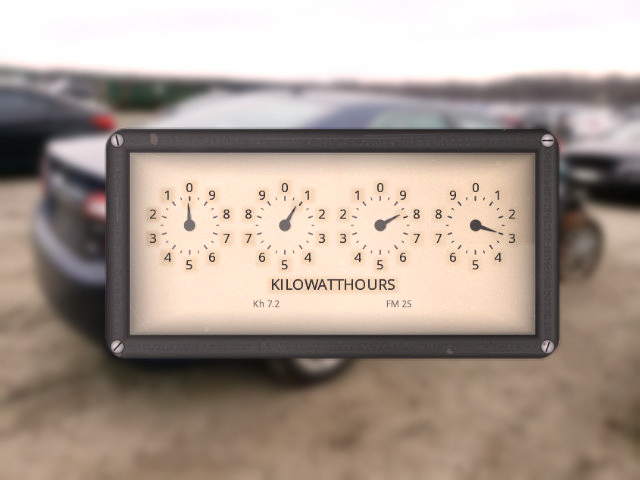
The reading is 83; kWh
